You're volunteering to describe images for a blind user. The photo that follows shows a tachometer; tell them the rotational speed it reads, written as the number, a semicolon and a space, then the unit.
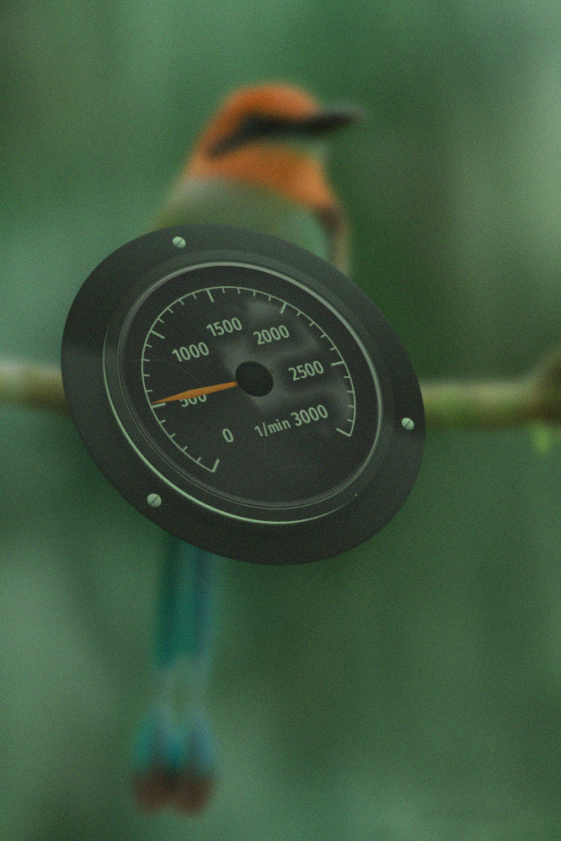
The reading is 500; rpm
